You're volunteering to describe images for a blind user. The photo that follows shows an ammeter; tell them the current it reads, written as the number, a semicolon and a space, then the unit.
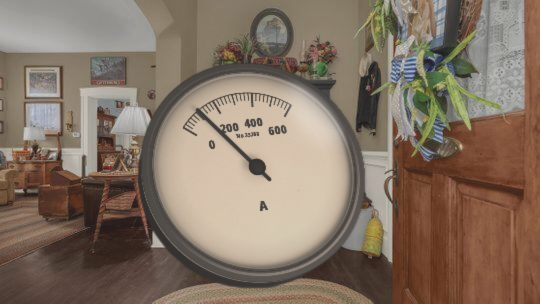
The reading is 100; A
